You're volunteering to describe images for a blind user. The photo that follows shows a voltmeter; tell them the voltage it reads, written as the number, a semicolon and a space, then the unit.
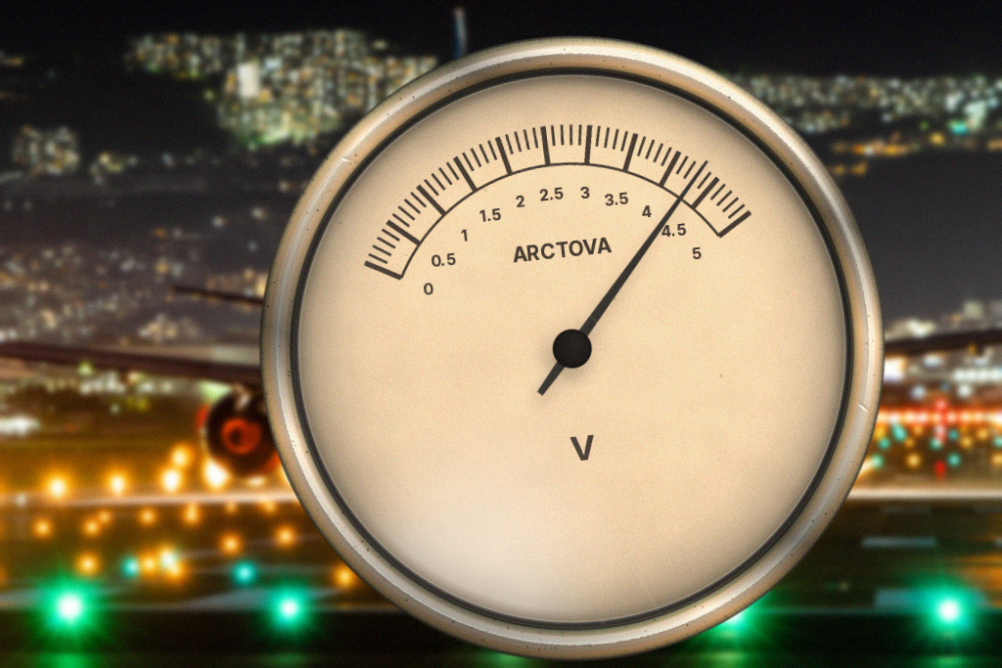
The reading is 4.3; V
